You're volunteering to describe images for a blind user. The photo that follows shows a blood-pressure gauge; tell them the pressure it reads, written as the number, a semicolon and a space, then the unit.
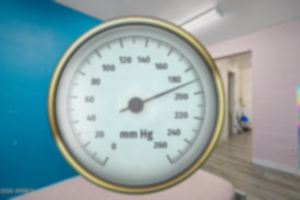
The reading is 190; mmHg
